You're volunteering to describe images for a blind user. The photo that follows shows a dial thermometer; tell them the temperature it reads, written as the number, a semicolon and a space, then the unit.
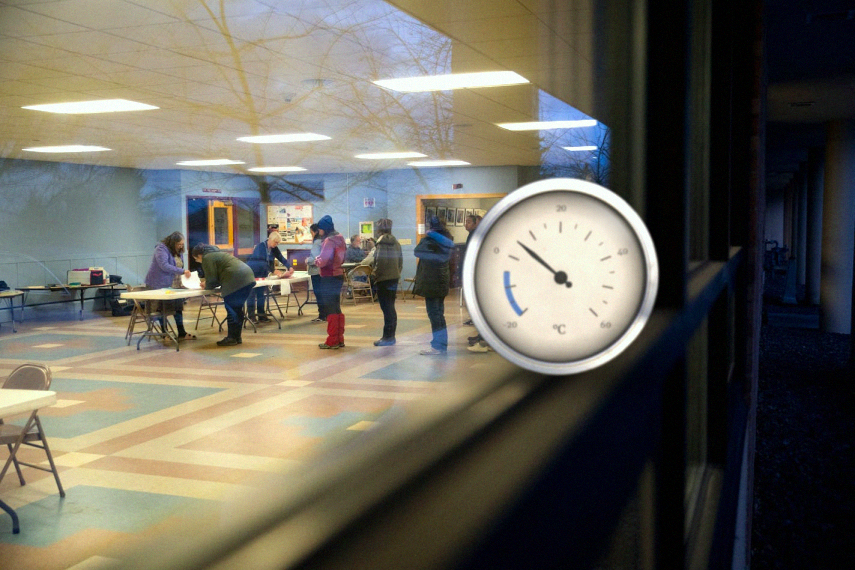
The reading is 5; °C
